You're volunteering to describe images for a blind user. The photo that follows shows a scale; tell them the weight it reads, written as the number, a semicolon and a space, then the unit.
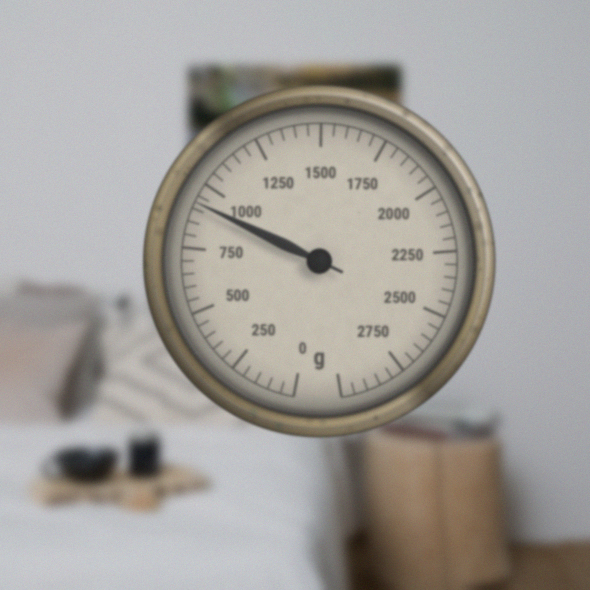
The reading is 925; g
